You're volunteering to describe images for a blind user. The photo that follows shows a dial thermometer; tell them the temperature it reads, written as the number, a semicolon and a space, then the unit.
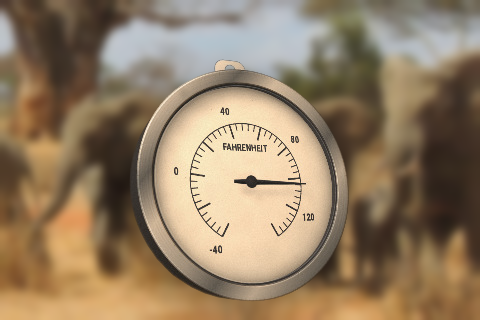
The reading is 104; °F
